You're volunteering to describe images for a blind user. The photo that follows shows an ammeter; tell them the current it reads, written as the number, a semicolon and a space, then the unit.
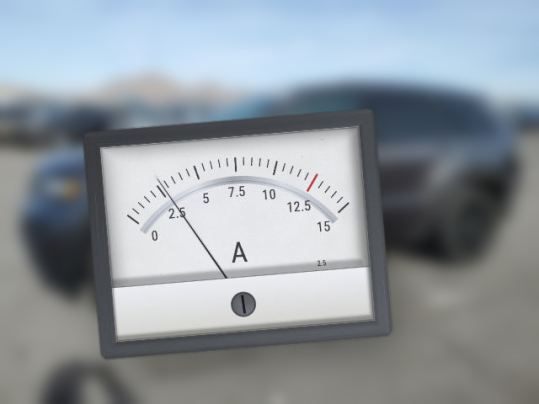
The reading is 2.75; A
